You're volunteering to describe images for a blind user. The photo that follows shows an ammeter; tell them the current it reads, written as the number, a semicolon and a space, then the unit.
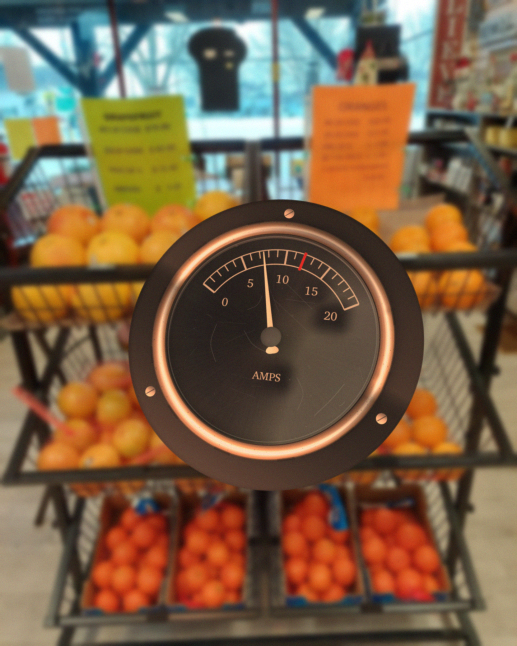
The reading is 7.5; A
